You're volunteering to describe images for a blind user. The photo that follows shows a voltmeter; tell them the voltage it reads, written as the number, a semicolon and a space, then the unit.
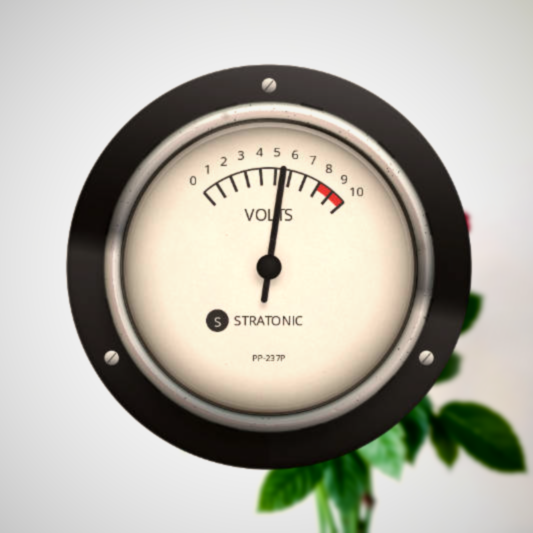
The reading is 5.5; V
